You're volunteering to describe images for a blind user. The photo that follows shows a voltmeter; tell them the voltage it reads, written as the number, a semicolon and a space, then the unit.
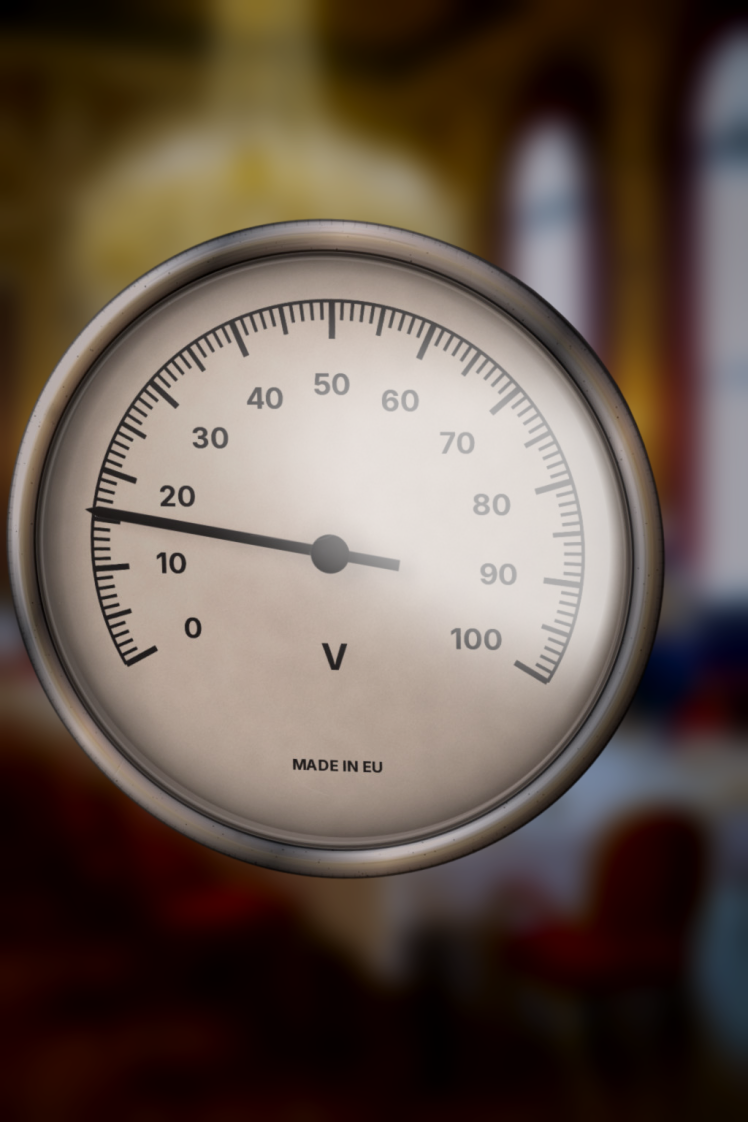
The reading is 16; V
